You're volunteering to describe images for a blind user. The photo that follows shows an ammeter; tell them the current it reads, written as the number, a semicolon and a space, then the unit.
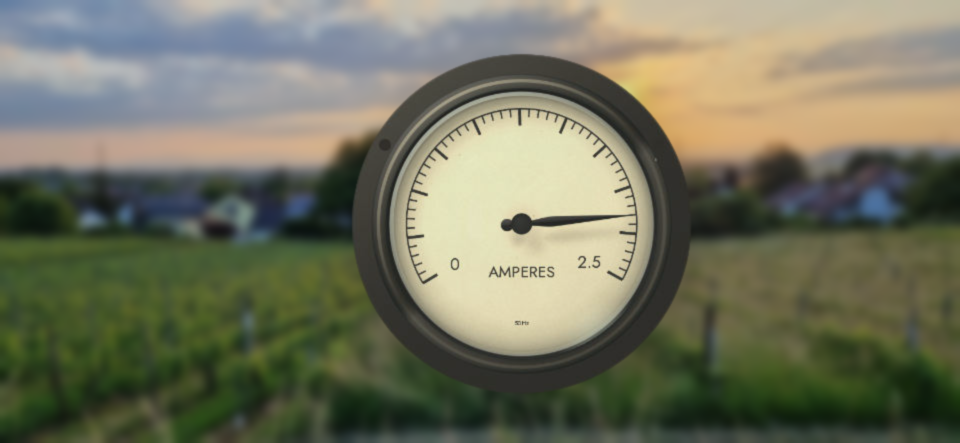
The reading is 2.15; A
